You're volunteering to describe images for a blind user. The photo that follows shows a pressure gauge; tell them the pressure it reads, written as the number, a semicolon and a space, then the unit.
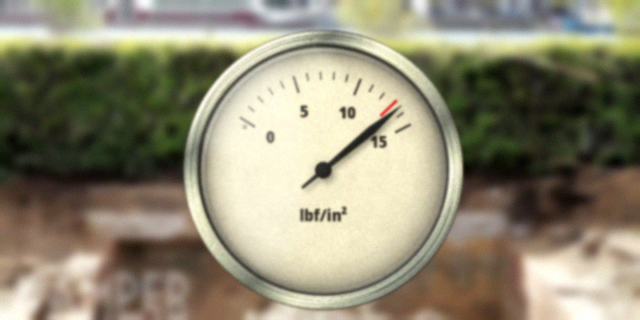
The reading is 13.5; psi
